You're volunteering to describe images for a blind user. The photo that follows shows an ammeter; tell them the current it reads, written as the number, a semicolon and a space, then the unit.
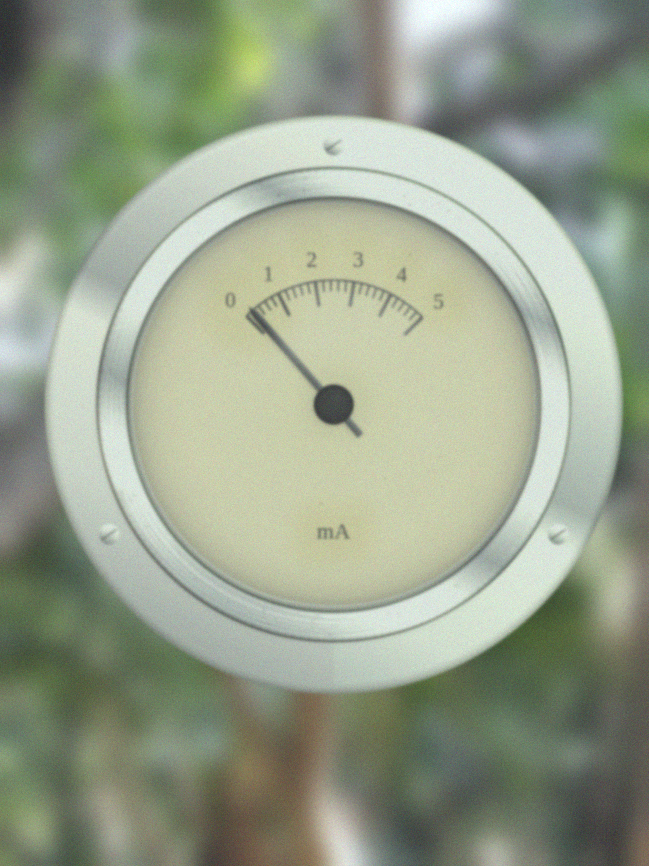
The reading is 0.2; mA
